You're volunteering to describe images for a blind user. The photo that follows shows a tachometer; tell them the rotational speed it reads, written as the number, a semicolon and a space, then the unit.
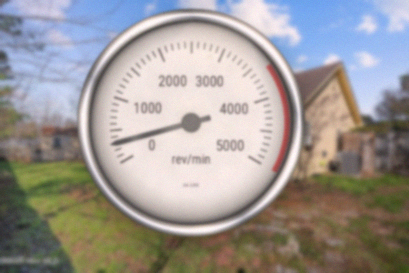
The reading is 300; rpm
